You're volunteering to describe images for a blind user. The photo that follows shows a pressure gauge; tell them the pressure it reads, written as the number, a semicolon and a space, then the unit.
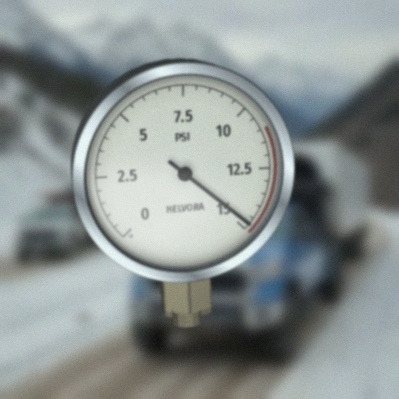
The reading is 14.75; psi
